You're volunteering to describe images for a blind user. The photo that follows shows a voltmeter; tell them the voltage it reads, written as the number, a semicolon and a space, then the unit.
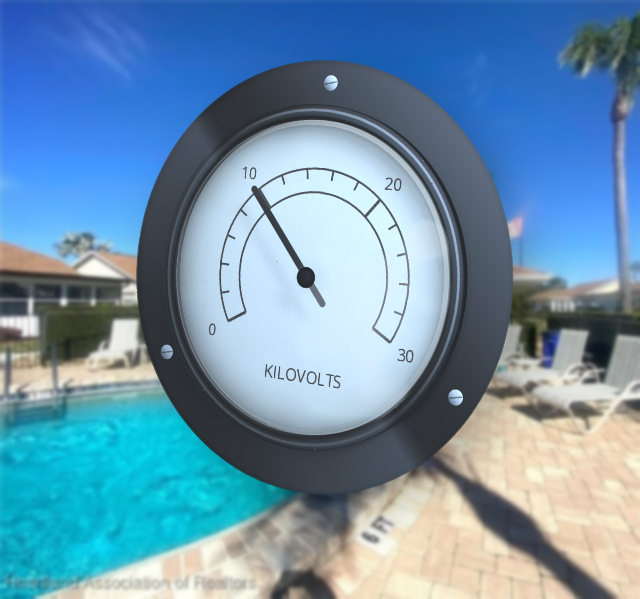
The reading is 10; kV
